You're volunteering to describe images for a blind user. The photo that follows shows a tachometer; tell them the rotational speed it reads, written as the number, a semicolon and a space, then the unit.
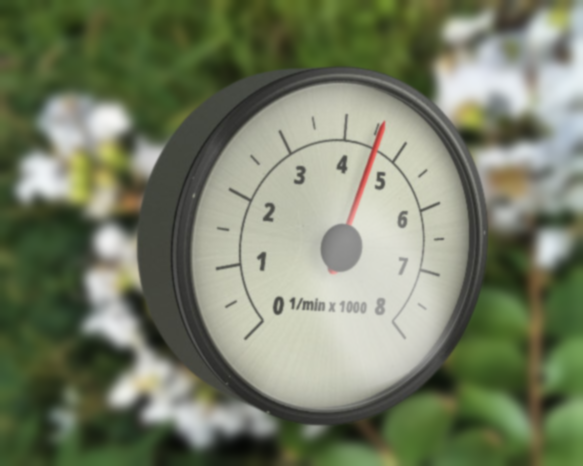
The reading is 4500; rpm
